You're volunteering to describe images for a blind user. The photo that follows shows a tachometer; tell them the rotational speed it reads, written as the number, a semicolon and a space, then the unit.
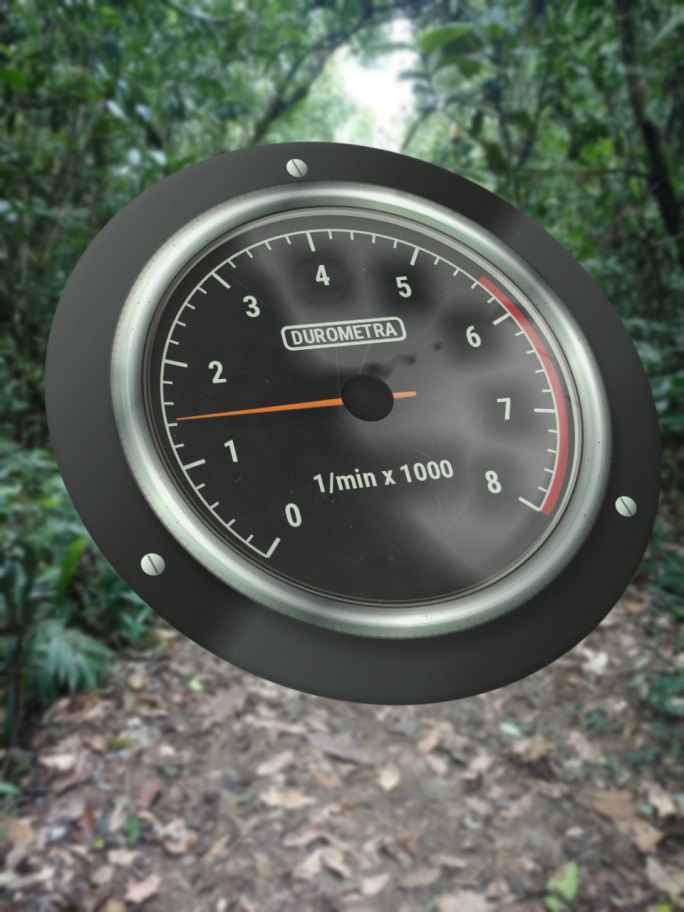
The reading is 1400; rpm
